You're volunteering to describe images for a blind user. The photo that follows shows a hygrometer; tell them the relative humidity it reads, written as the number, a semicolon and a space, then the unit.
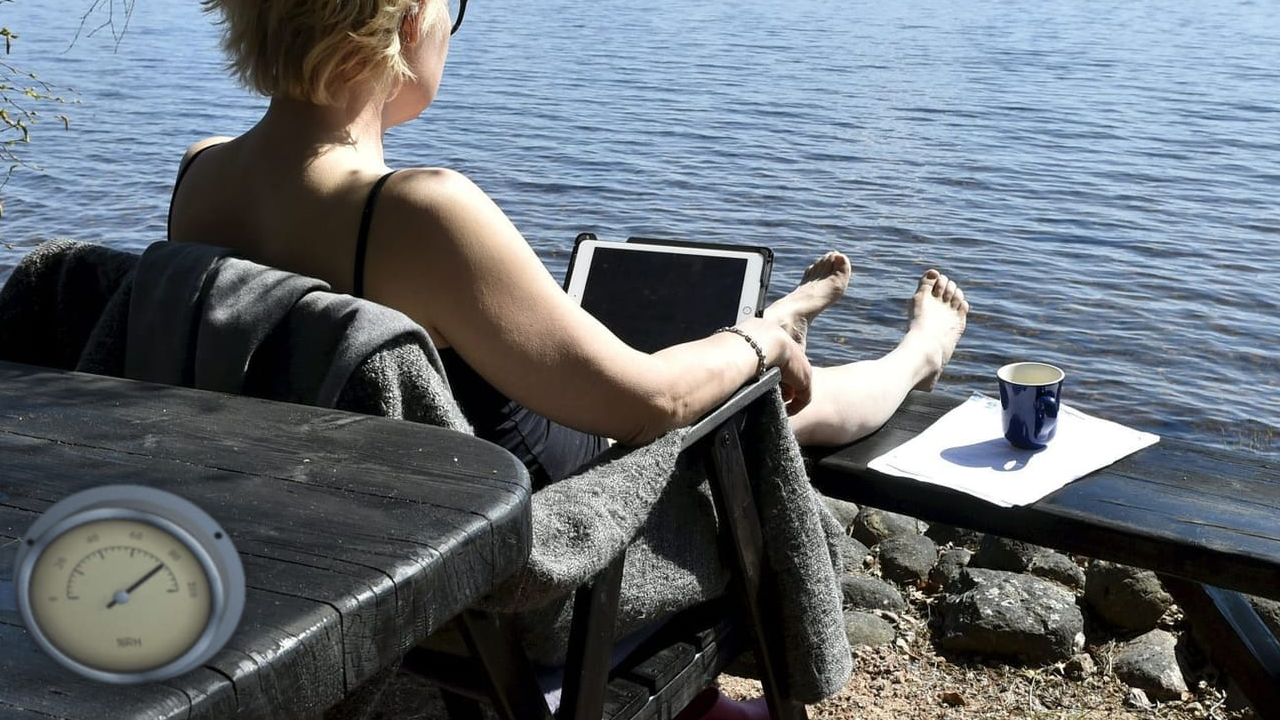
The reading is 80; %
